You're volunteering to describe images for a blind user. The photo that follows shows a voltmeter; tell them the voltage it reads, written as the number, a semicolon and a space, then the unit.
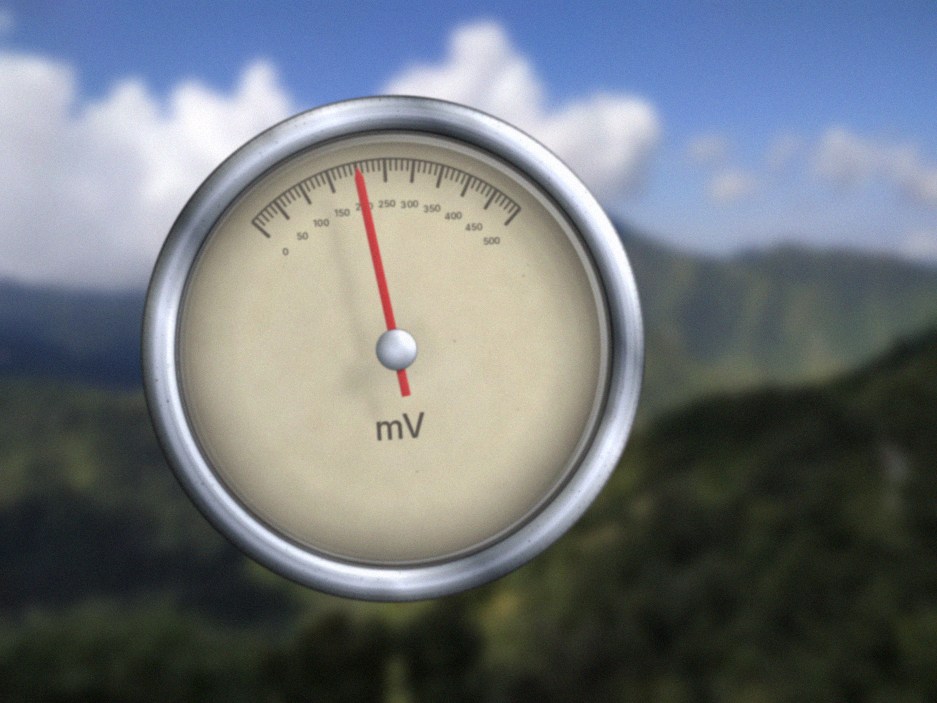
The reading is 200; mV
